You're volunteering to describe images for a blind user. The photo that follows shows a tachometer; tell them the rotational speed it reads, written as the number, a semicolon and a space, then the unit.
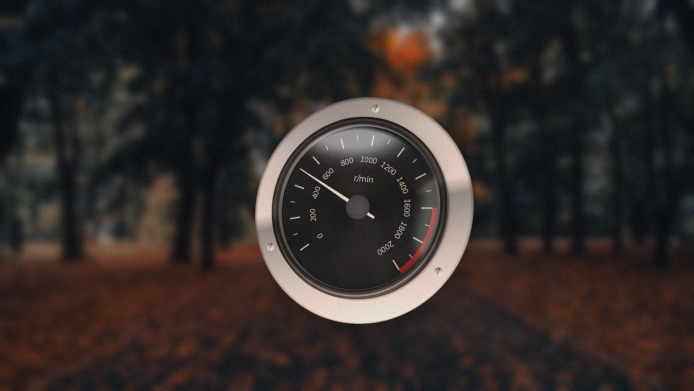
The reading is 500; rpm
